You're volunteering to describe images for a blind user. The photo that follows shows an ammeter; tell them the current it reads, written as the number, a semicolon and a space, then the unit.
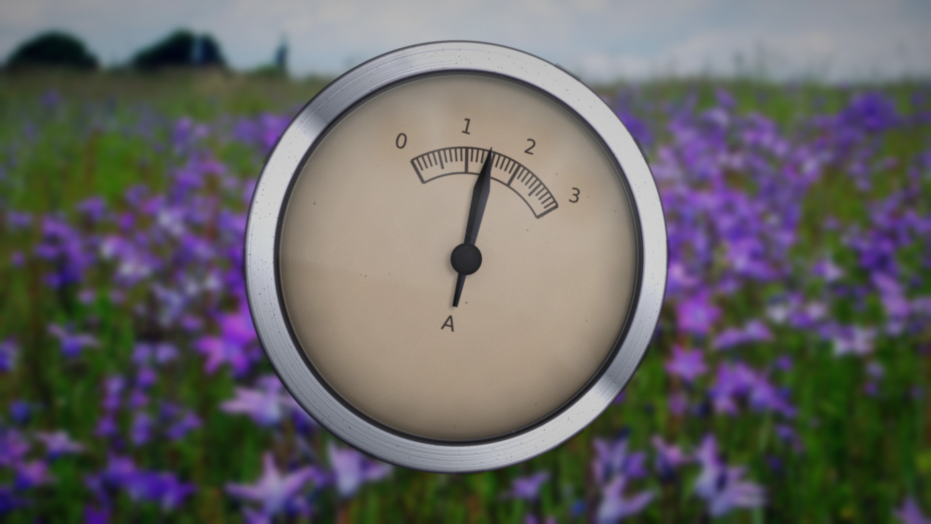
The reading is 1.4; A
